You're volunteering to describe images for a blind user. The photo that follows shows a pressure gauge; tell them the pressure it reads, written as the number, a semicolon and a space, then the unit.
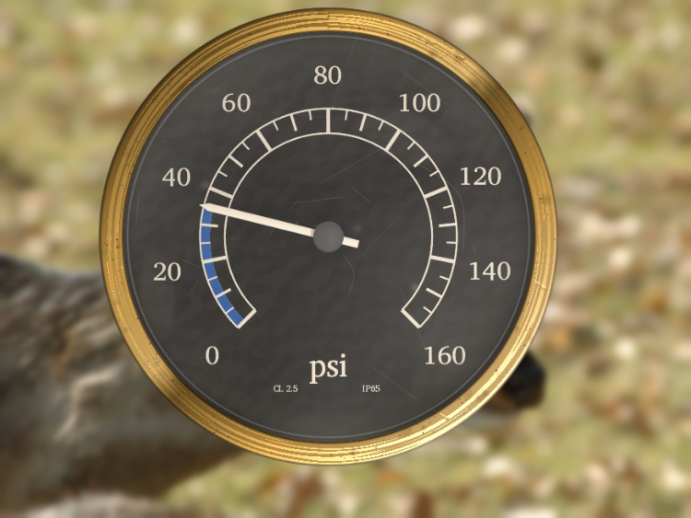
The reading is 35; psi
